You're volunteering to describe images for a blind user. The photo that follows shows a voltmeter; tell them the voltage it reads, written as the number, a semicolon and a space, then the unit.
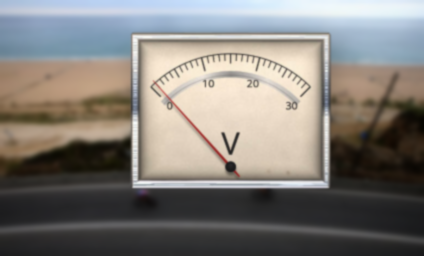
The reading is 1; V
